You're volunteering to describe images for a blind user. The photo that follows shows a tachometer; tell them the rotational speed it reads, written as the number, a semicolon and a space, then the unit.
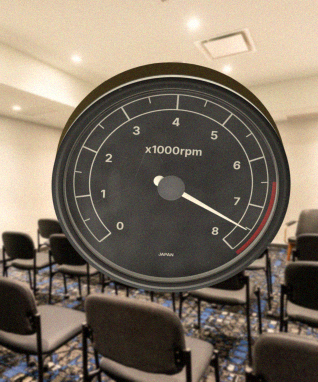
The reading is 7500; rpm
